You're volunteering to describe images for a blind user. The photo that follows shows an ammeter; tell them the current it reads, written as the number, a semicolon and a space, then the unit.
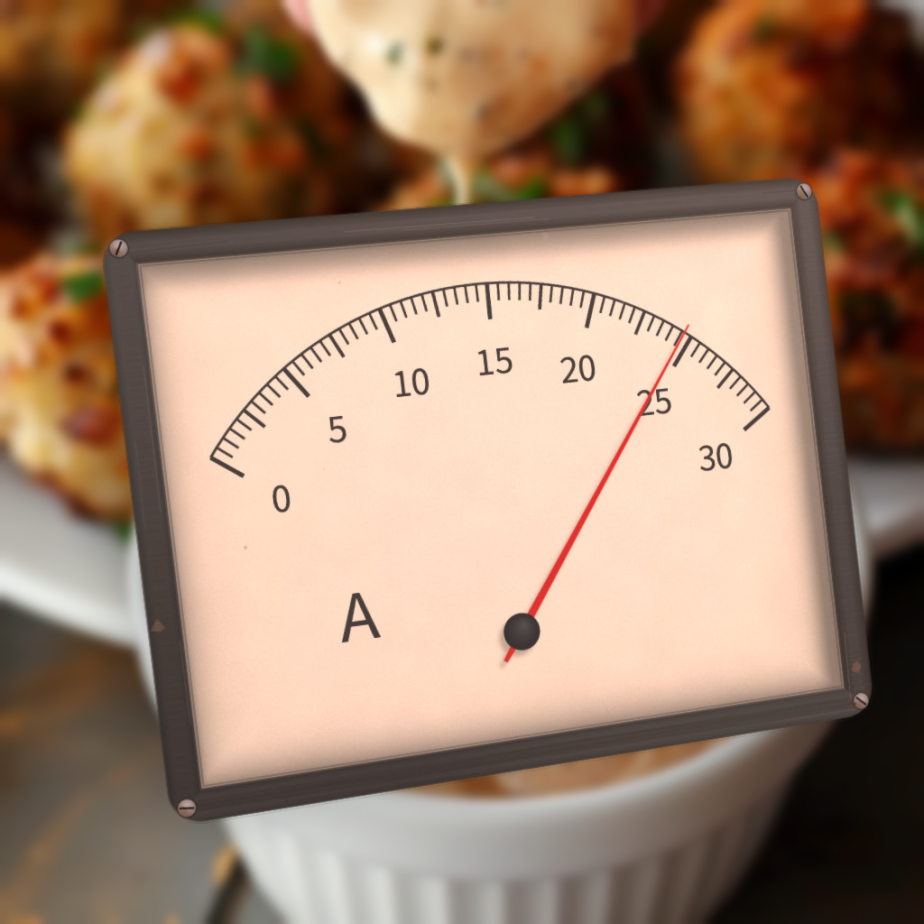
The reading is 24.5; A
